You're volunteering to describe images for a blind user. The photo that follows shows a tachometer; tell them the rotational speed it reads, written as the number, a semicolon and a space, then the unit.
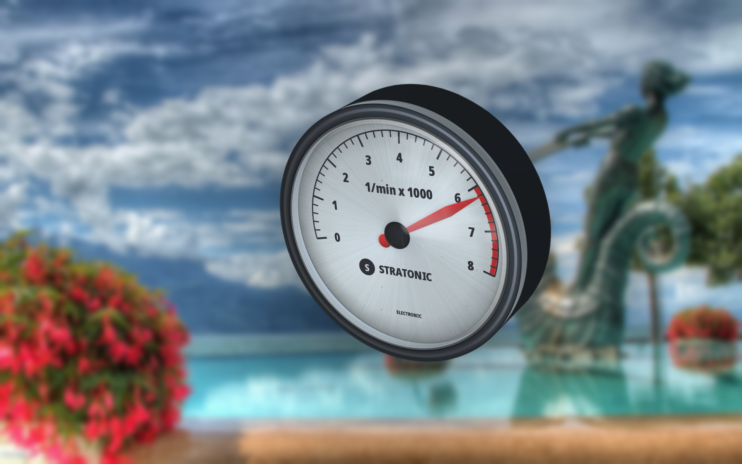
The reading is 6200; rpm
